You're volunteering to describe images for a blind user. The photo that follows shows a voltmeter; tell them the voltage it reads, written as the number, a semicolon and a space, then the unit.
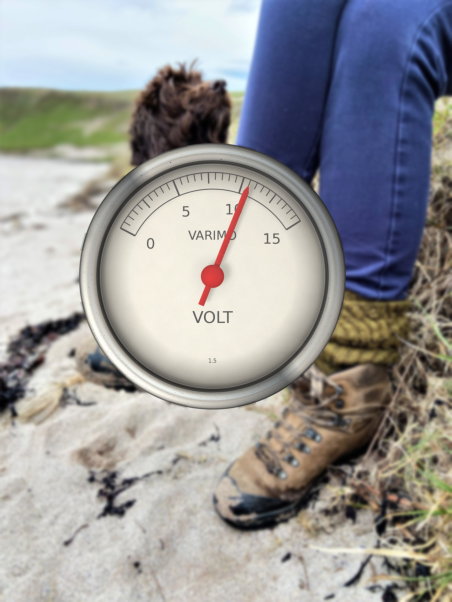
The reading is 10.5; V
